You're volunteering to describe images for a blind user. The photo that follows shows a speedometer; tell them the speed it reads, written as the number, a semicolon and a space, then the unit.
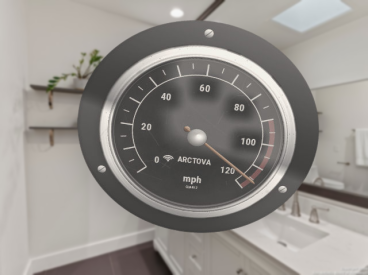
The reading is 115; mph
